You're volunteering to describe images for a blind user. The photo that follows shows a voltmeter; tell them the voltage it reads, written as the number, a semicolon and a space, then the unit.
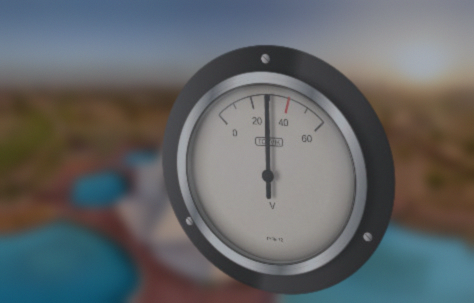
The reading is 30; V
